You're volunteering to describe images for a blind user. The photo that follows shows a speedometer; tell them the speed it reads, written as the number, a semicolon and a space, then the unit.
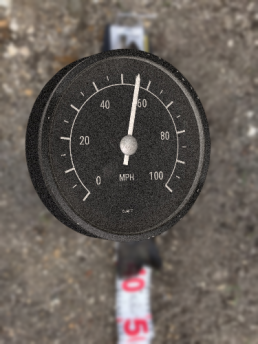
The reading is 55; mph
